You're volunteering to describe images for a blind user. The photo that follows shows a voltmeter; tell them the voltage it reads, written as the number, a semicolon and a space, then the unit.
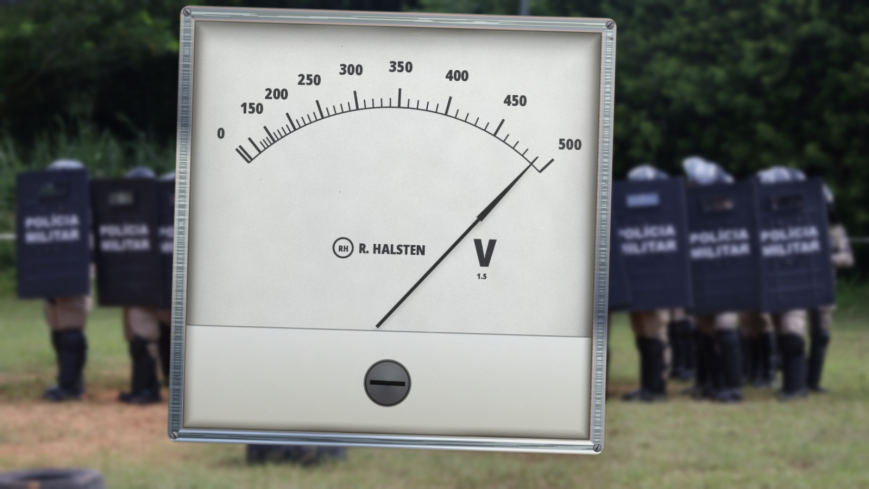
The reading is 490; V
